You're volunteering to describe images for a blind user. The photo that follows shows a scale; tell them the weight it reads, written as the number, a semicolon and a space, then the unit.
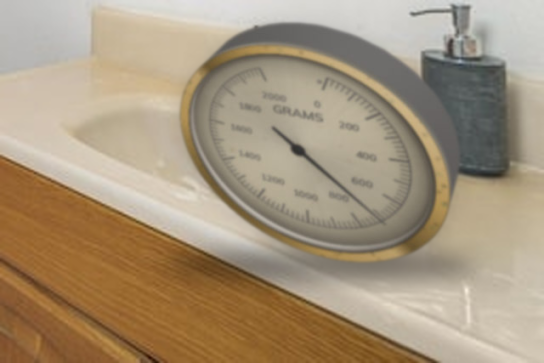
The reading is 700; g
